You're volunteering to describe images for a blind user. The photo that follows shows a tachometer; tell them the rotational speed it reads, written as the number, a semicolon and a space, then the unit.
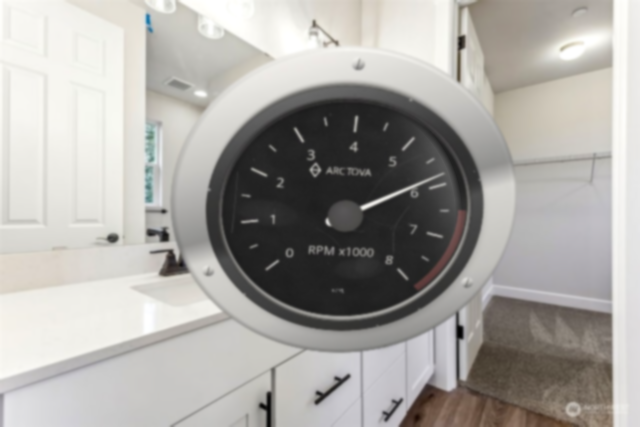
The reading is 5750; rpm
